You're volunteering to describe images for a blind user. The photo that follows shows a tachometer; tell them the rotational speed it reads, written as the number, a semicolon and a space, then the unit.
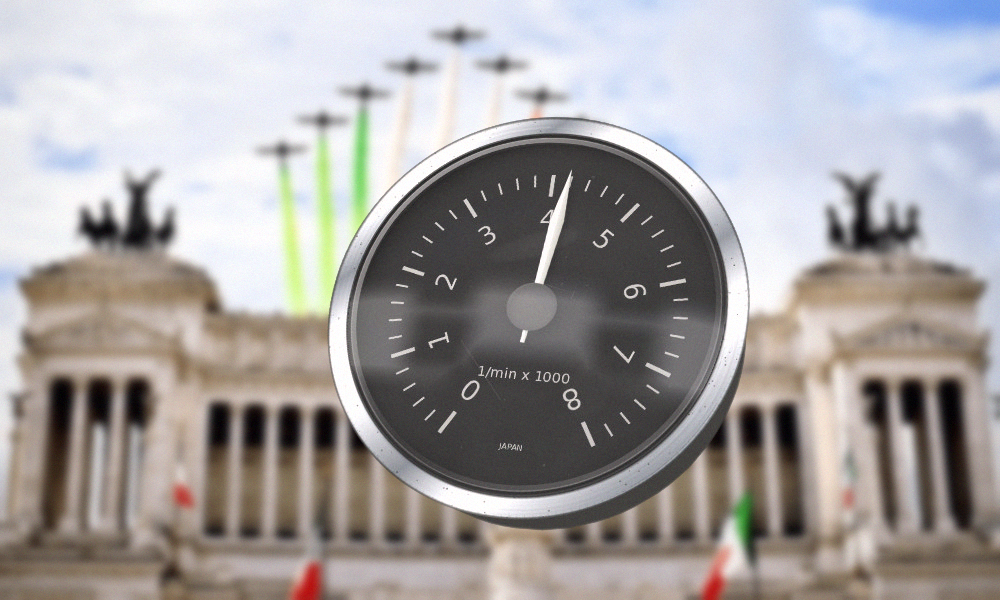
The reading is 4200; rpm
